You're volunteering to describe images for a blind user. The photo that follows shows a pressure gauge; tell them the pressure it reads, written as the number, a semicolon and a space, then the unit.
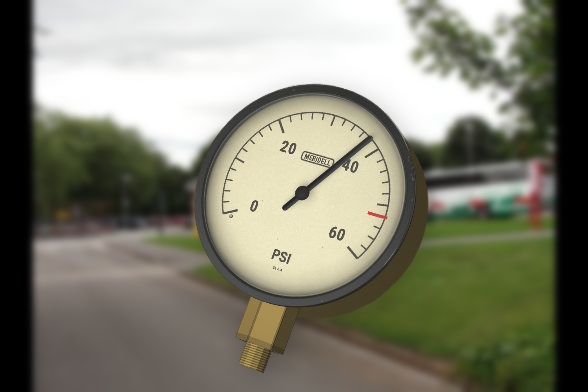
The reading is 38; psi
